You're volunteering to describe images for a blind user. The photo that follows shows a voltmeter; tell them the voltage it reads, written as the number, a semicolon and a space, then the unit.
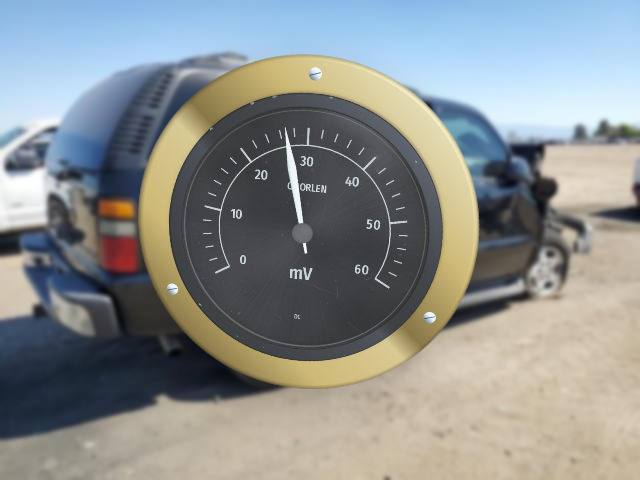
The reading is 27; mV
